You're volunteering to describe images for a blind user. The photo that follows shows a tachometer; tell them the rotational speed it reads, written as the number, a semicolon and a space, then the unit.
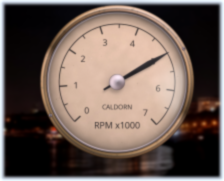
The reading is 5000; rpm
